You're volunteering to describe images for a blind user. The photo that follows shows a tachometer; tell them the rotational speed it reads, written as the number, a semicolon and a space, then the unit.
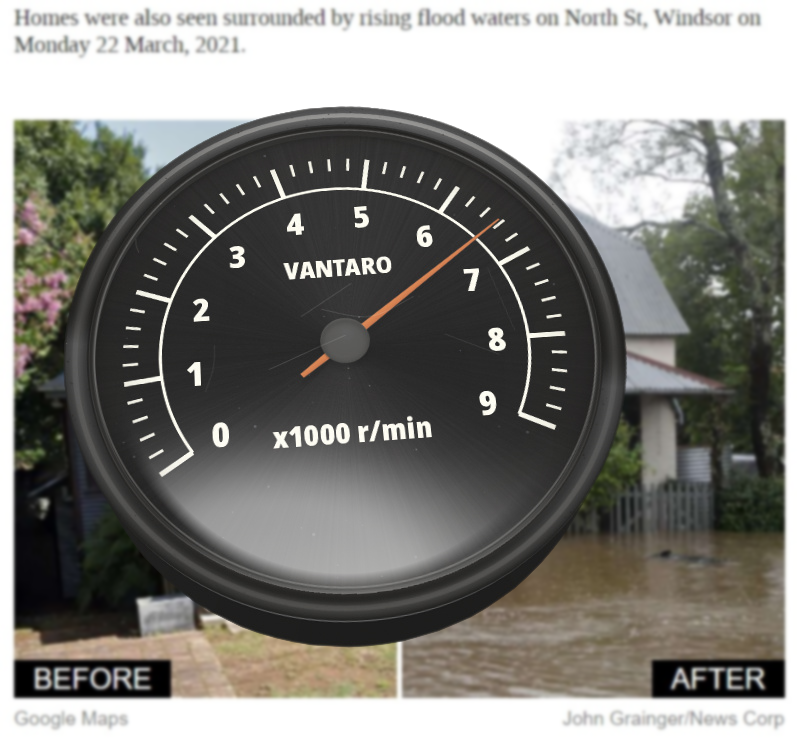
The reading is 6600; rpm
